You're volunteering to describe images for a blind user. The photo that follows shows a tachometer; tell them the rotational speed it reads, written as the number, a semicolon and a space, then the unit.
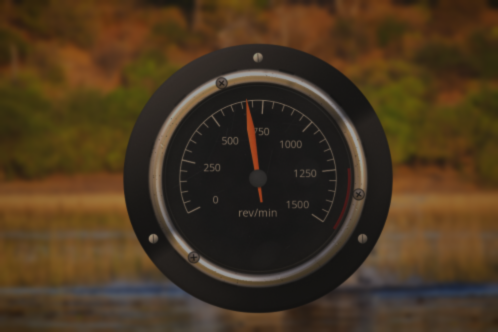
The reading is 675; rpm
